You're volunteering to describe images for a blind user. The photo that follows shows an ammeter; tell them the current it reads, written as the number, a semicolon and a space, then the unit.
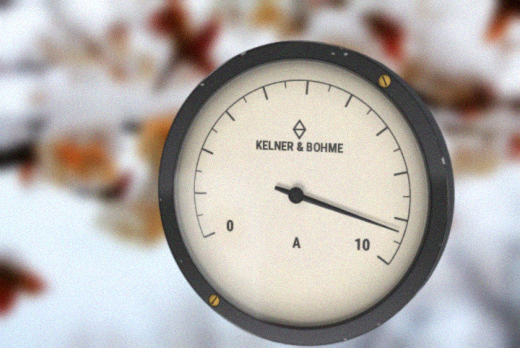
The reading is 9.25; A
